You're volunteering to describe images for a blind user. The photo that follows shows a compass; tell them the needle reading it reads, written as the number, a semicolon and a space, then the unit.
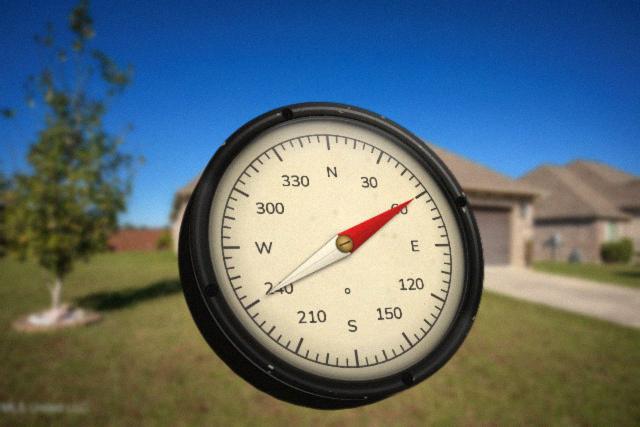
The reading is 60; °
